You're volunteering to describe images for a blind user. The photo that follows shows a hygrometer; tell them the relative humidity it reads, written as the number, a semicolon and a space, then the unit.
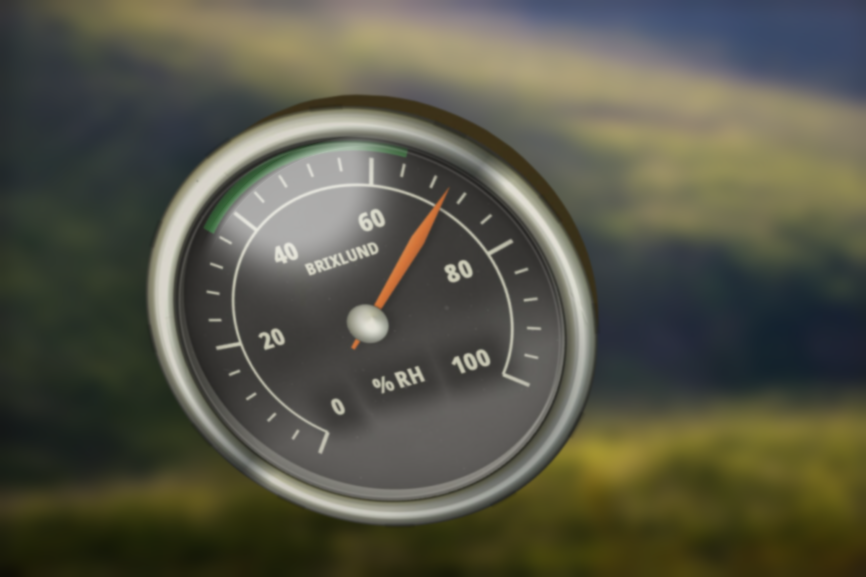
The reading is 70; %
